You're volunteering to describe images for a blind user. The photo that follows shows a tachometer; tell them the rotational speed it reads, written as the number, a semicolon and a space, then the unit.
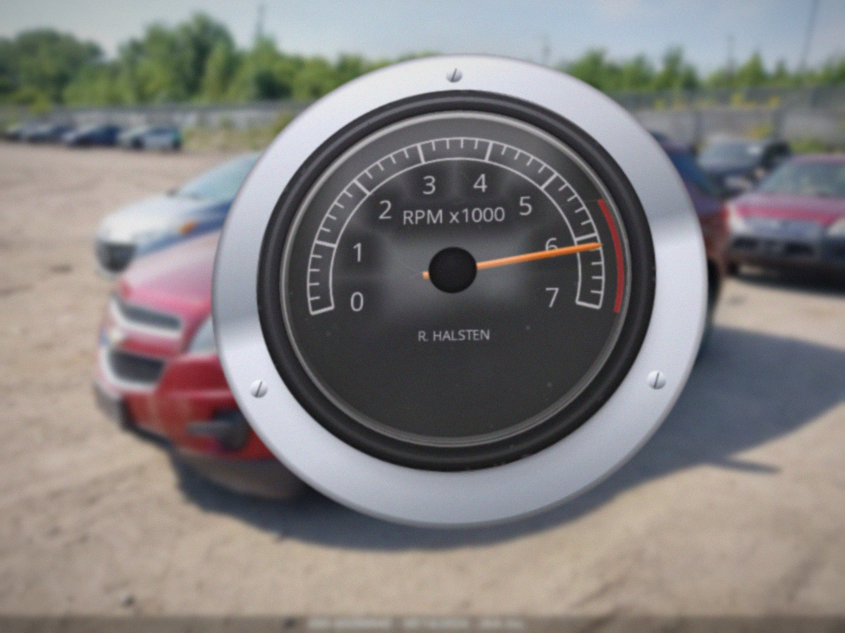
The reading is 6200; rpm
